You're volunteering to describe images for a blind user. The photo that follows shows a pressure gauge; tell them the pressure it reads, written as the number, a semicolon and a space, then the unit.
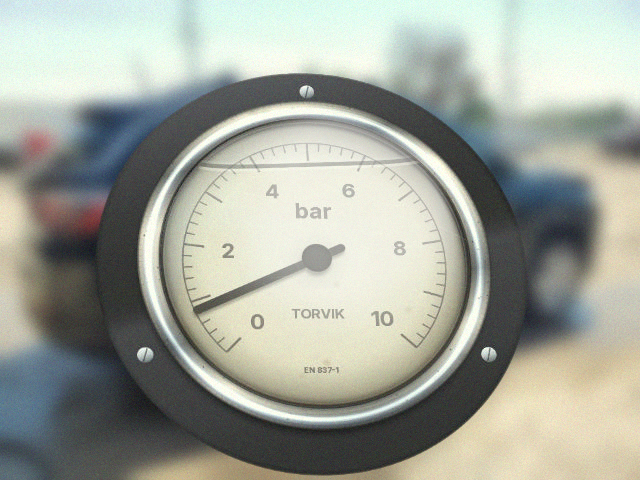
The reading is 0.8; bar
